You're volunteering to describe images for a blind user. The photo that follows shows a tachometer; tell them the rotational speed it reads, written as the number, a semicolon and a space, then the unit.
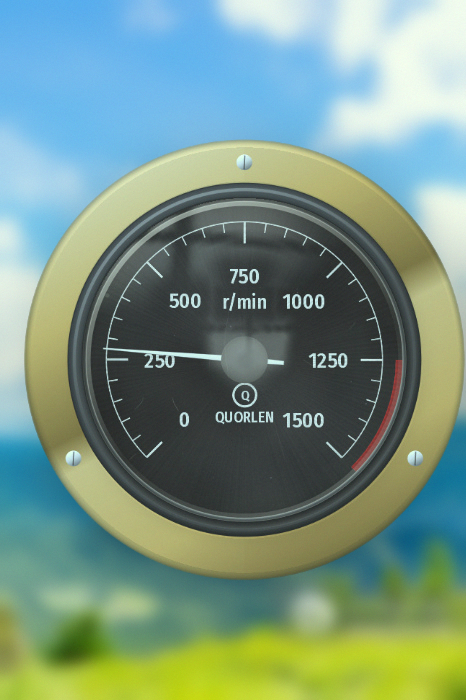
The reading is 275; rpm
